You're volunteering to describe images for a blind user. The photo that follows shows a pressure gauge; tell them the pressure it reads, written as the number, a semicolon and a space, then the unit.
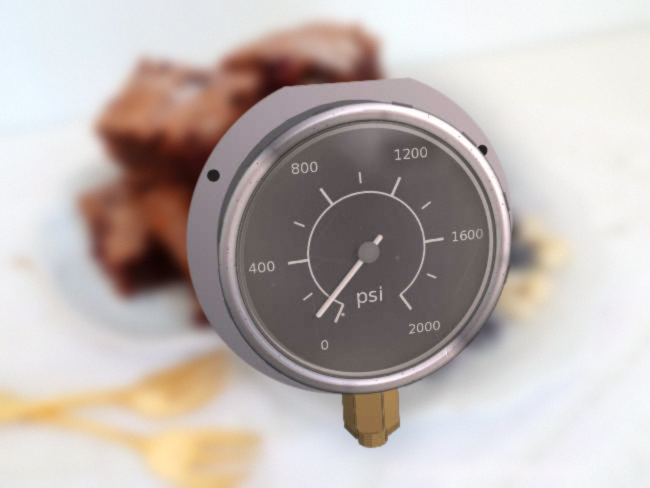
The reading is 100; psi
